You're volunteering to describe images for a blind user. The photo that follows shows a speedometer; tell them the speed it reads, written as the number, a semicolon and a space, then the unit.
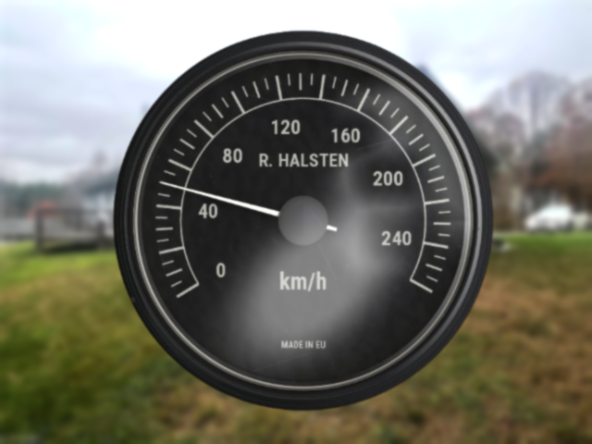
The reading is 50; km/h
